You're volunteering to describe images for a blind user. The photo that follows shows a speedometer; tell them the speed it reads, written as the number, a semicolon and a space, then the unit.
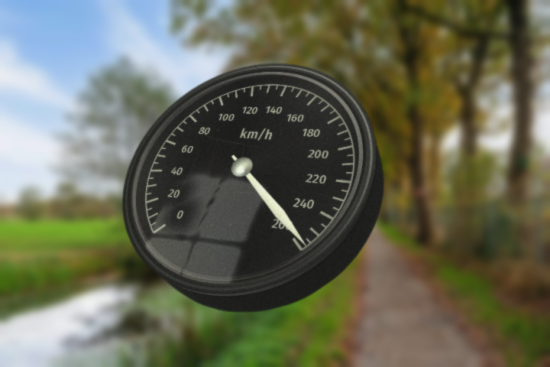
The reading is 257.5; km/h
